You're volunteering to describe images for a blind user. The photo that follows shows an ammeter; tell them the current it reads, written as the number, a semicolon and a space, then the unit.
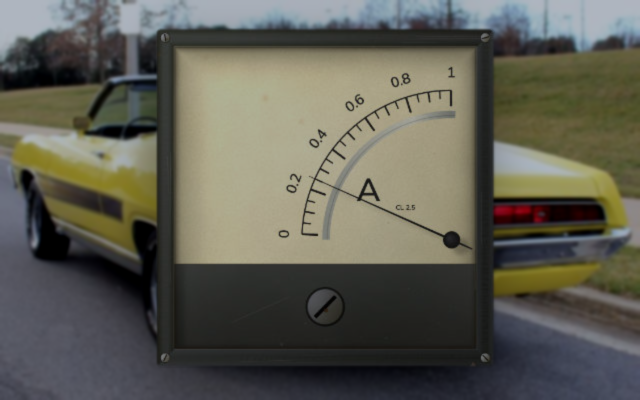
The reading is 0.25; A
